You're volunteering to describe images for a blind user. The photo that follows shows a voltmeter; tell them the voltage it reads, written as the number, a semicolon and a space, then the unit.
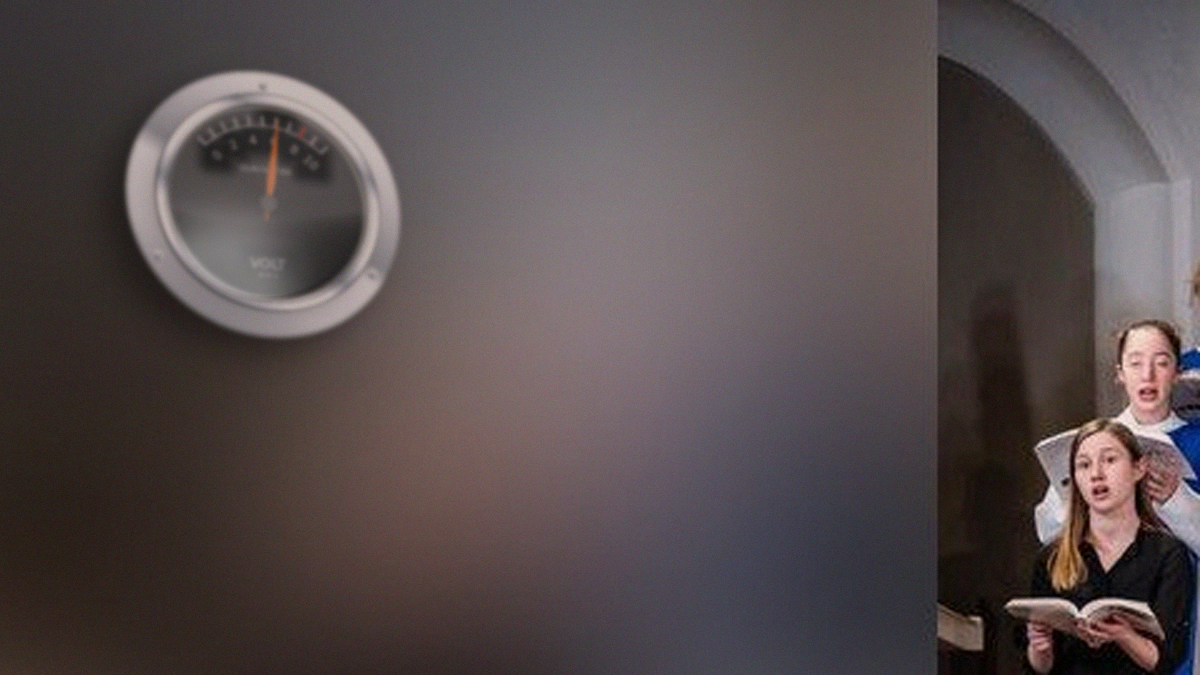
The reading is 6; V
